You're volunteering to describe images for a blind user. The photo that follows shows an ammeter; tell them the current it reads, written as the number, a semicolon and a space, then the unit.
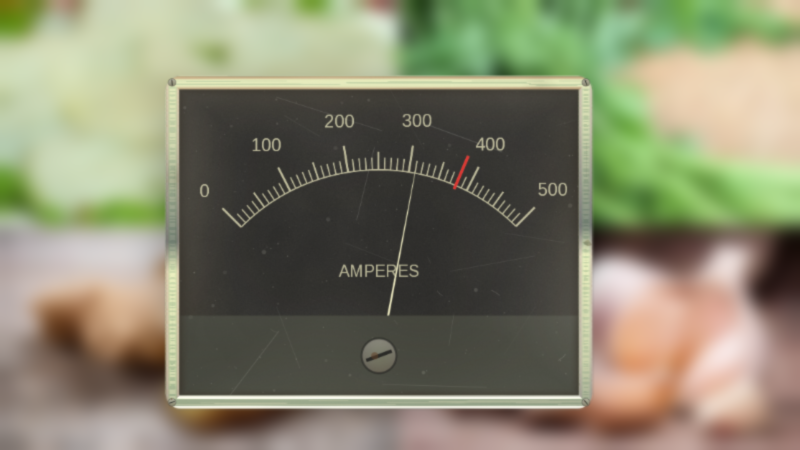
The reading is 310; A
